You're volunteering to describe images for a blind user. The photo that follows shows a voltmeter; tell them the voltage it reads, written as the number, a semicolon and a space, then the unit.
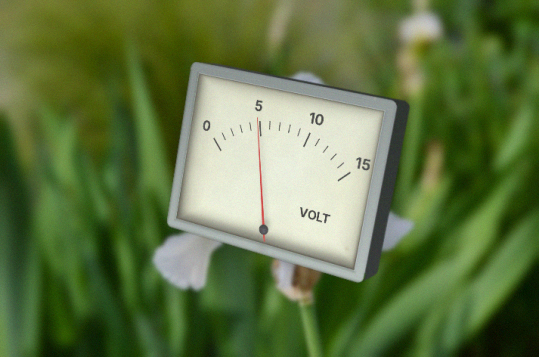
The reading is 5; V
